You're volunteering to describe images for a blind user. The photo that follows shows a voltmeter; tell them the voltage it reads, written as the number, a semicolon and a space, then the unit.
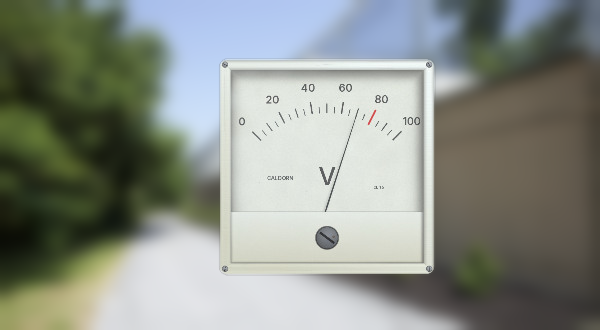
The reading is 70; V
